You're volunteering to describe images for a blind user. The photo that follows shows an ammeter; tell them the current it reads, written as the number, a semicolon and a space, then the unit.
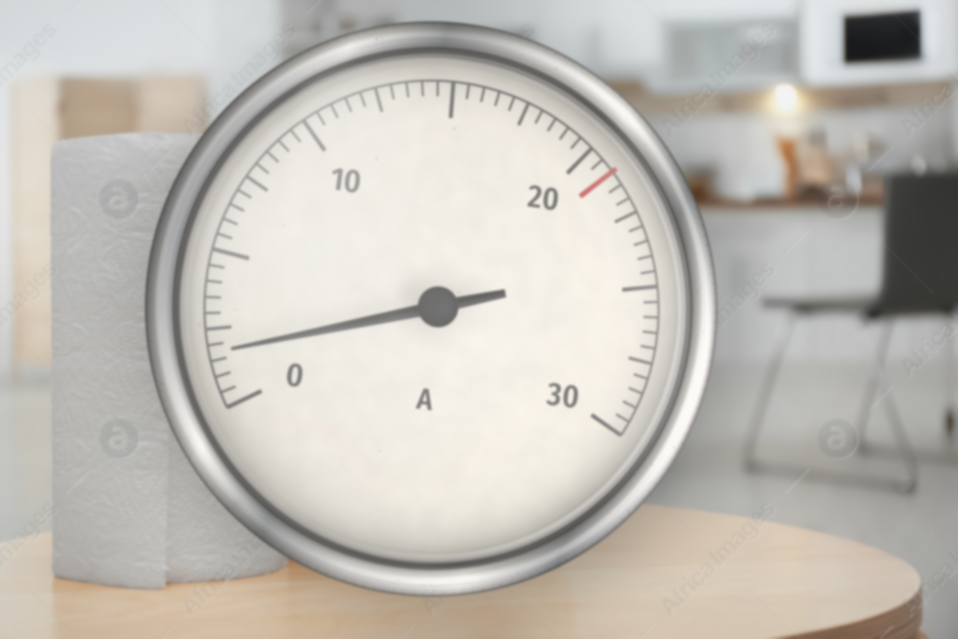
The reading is 1.75; A
